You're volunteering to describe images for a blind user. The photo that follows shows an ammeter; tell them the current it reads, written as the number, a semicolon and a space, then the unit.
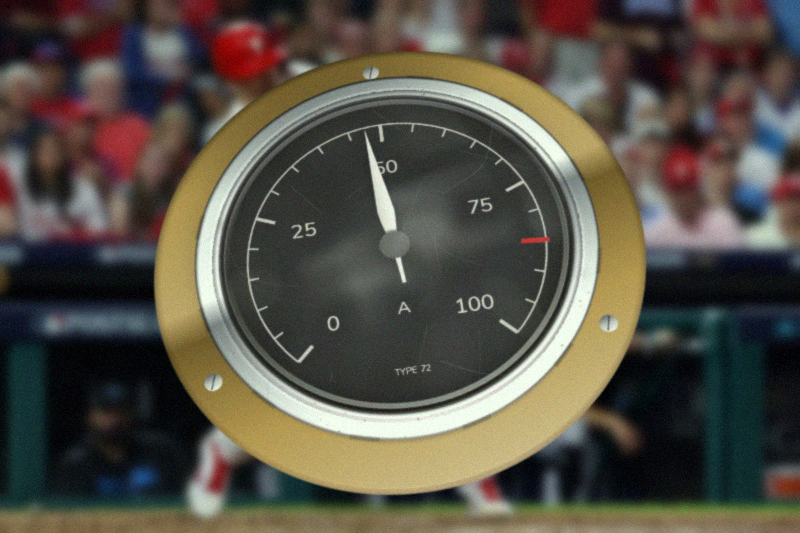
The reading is 47.5; A
